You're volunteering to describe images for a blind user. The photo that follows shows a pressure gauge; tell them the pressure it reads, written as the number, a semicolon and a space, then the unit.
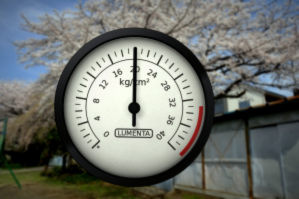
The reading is 20; kg/cm²
